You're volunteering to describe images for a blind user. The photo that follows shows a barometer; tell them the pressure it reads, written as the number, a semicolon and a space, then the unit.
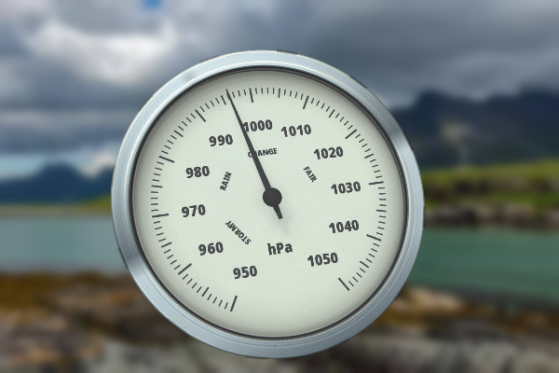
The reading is 996; hPa
